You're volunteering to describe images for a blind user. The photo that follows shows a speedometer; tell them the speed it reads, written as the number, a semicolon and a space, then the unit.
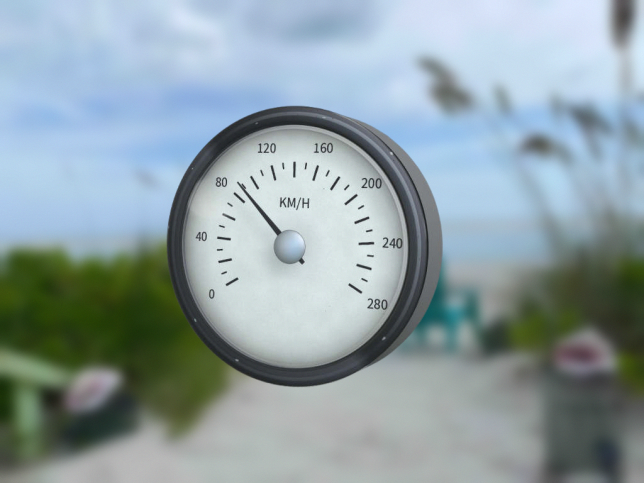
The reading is 90; km/h
